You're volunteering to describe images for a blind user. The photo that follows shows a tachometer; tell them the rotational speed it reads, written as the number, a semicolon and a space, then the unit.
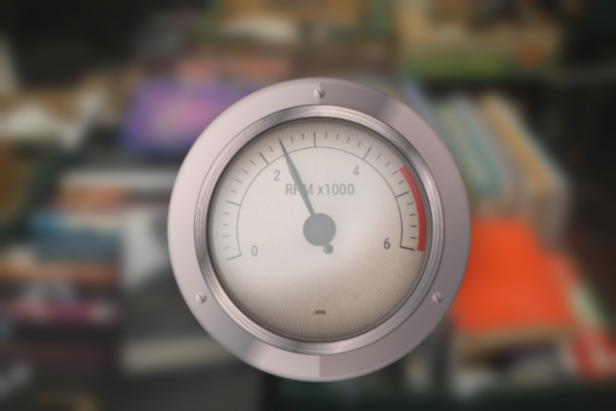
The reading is 2400; rpm
